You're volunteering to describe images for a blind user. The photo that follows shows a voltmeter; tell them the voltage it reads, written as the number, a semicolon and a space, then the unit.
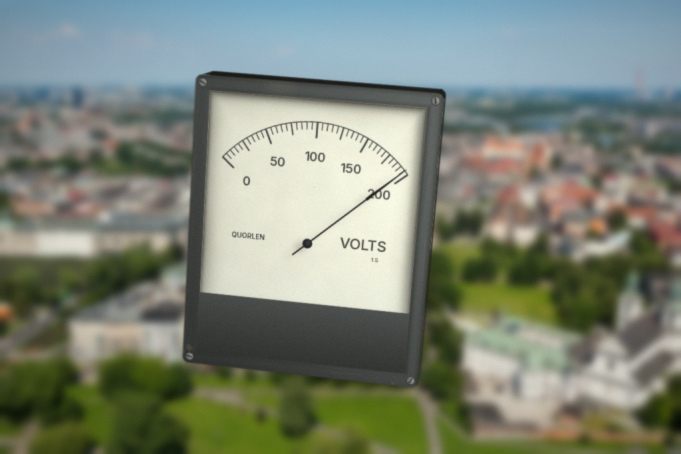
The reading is 195; V
